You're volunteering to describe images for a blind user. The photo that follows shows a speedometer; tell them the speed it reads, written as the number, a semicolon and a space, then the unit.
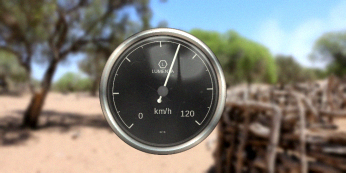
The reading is 70; km/h
